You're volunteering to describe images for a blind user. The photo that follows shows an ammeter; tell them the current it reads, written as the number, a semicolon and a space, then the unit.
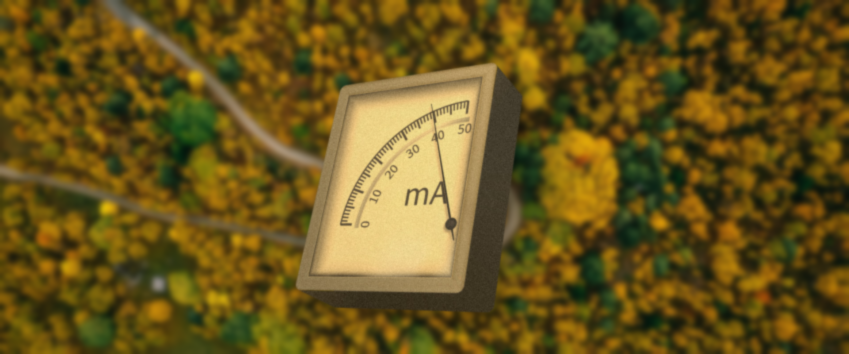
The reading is 40; mA
